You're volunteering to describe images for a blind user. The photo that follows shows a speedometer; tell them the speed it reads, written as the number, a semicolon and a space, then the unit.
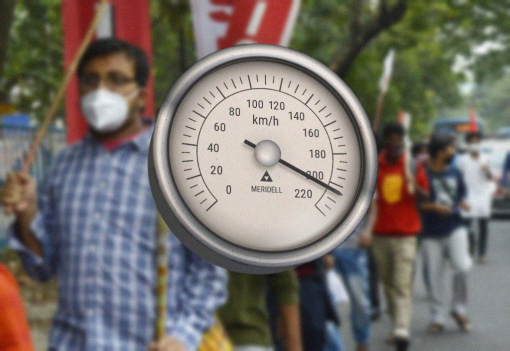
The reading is 205; km/h
